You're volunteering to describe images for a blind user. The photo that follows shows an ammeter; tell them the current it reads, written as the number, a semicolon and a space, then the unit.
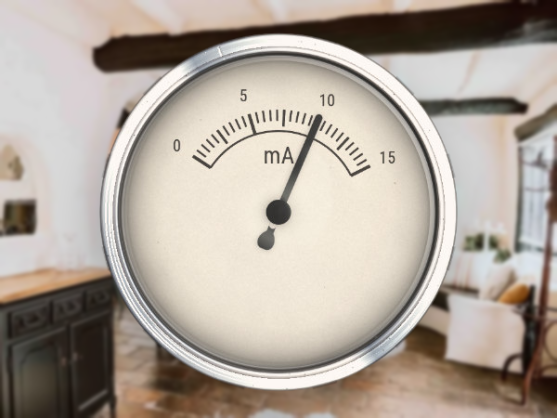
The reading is 10; mA
